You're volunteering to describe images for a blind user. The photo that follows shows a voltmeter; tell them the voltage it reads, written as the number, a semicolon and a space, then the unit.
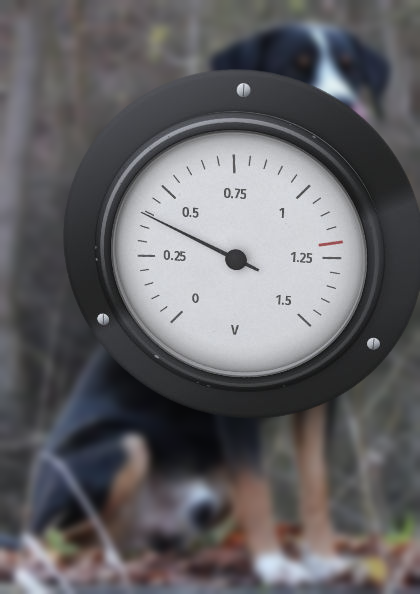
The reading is 0.4; V
